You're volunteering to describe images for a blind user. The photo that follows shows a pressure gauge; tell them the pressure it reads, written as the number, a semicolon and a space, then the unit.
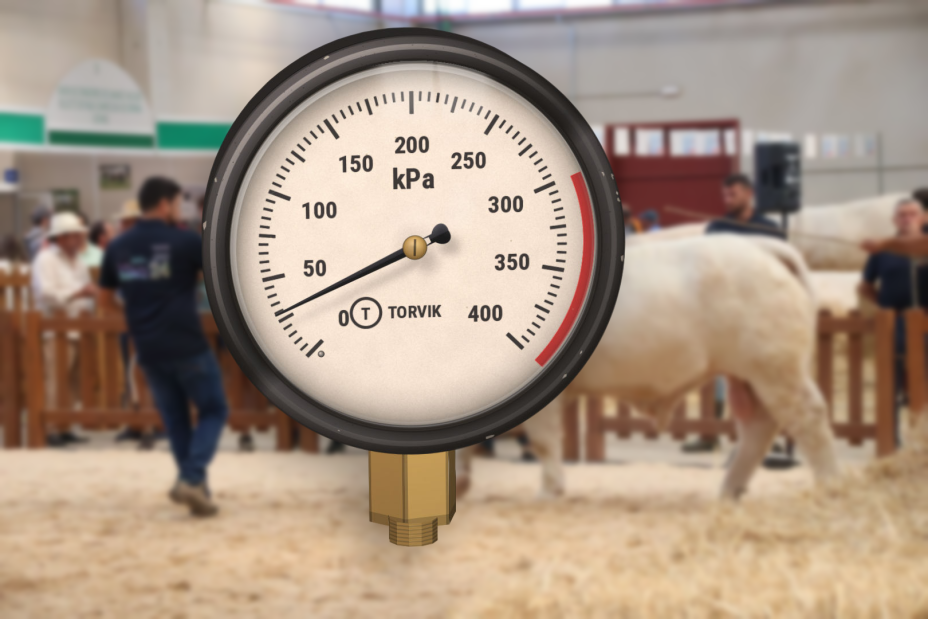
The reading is 30; kPa
